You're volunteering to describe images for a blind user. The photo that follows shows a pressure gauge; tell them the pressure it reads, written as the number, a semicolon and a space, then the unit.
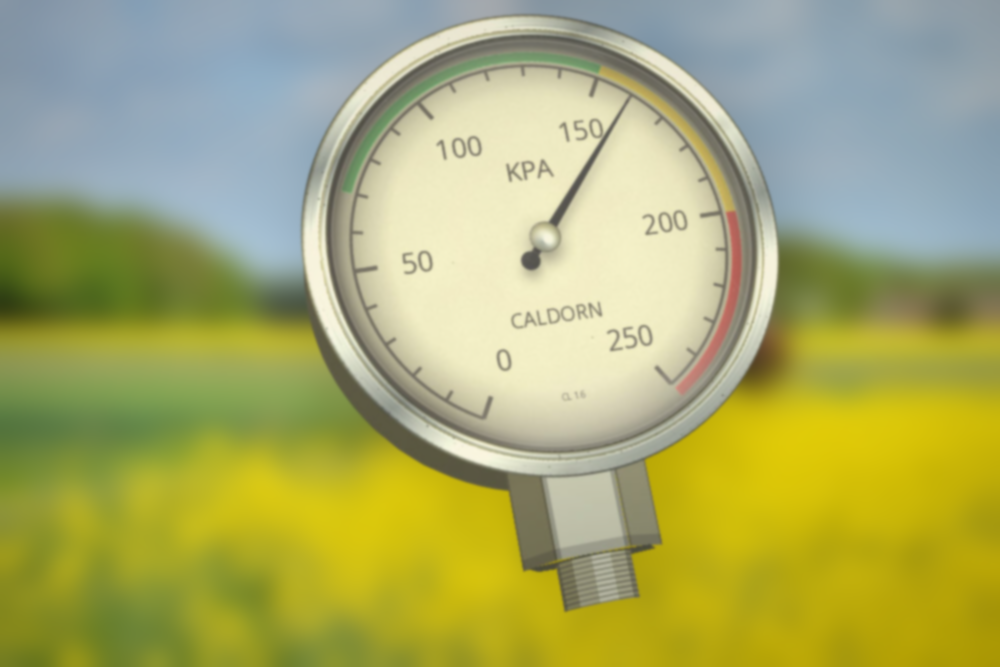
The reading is 160; kPa
